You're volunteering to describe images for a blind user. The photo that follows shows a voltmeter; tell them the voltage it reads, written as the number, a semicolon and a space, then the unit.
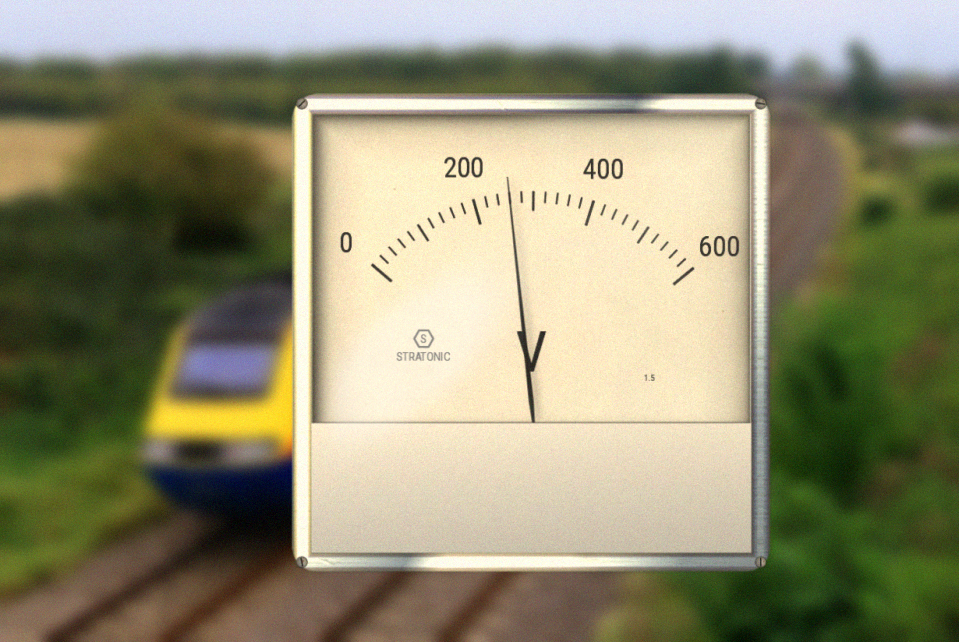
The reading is 260; V
